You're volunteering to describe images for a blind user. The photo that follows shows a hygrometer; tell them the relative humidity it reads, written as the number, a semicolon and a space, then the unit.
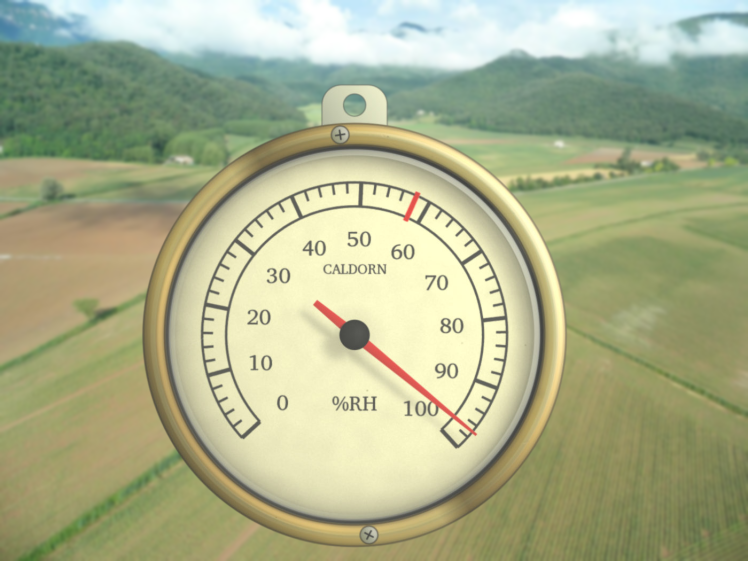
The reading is 97; %
